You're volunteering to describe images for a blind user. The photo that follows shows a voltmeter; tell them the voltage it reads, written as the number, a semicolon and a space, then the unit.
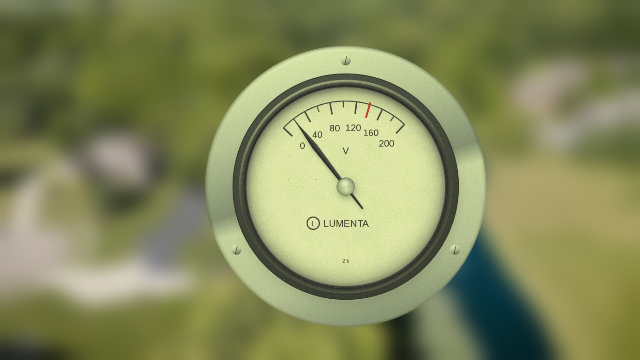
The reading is 20; V
